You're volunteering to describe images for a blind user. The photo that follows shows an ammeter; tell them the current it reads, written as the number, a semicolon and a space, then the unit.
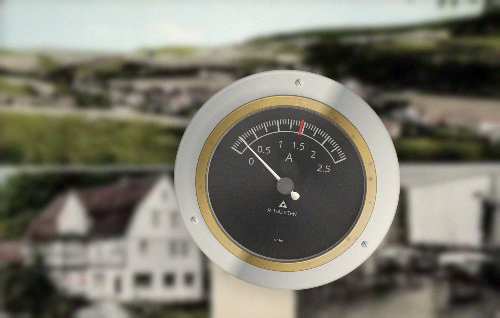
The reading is 0.25; A
